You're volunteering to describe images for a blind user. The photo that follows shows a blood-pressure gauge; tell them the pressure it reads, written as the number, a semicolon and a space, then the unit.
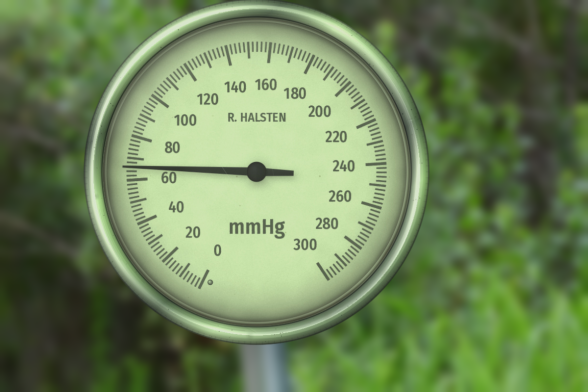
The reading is 66; mmHg
